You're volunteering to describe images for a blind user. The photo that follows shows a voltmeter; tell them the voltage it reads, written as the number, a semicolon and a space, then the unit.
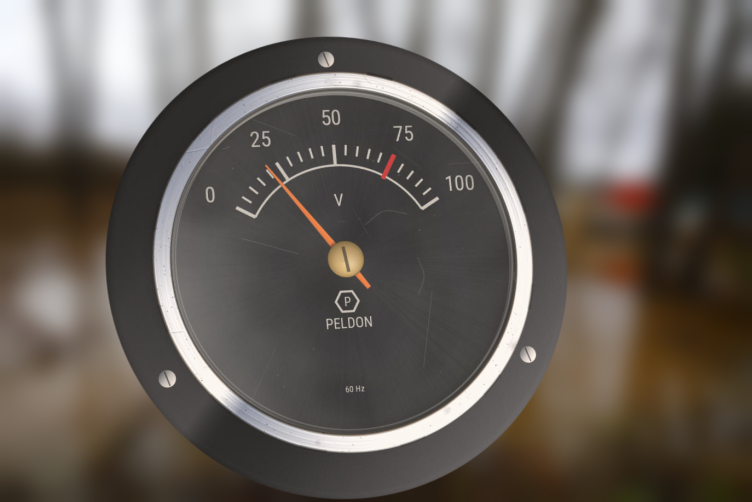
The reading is 20; V
